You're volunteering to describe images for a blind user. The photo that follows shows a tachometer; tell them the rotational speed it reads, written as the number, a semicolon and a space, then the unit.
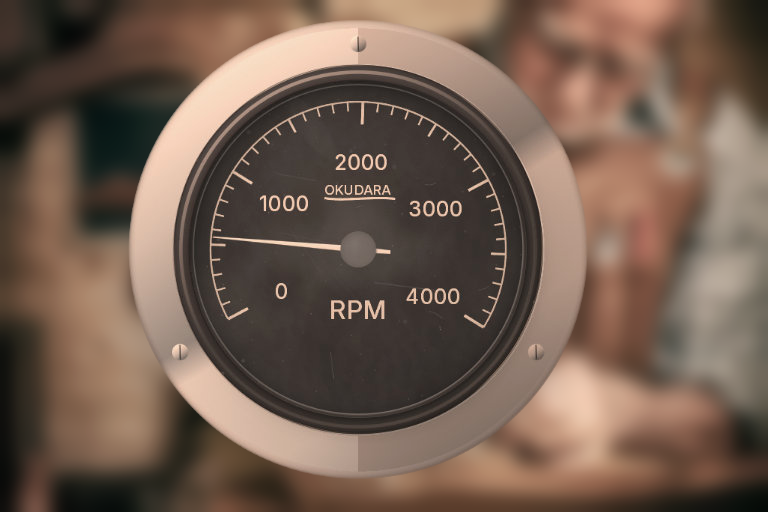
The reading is 550; rpm
